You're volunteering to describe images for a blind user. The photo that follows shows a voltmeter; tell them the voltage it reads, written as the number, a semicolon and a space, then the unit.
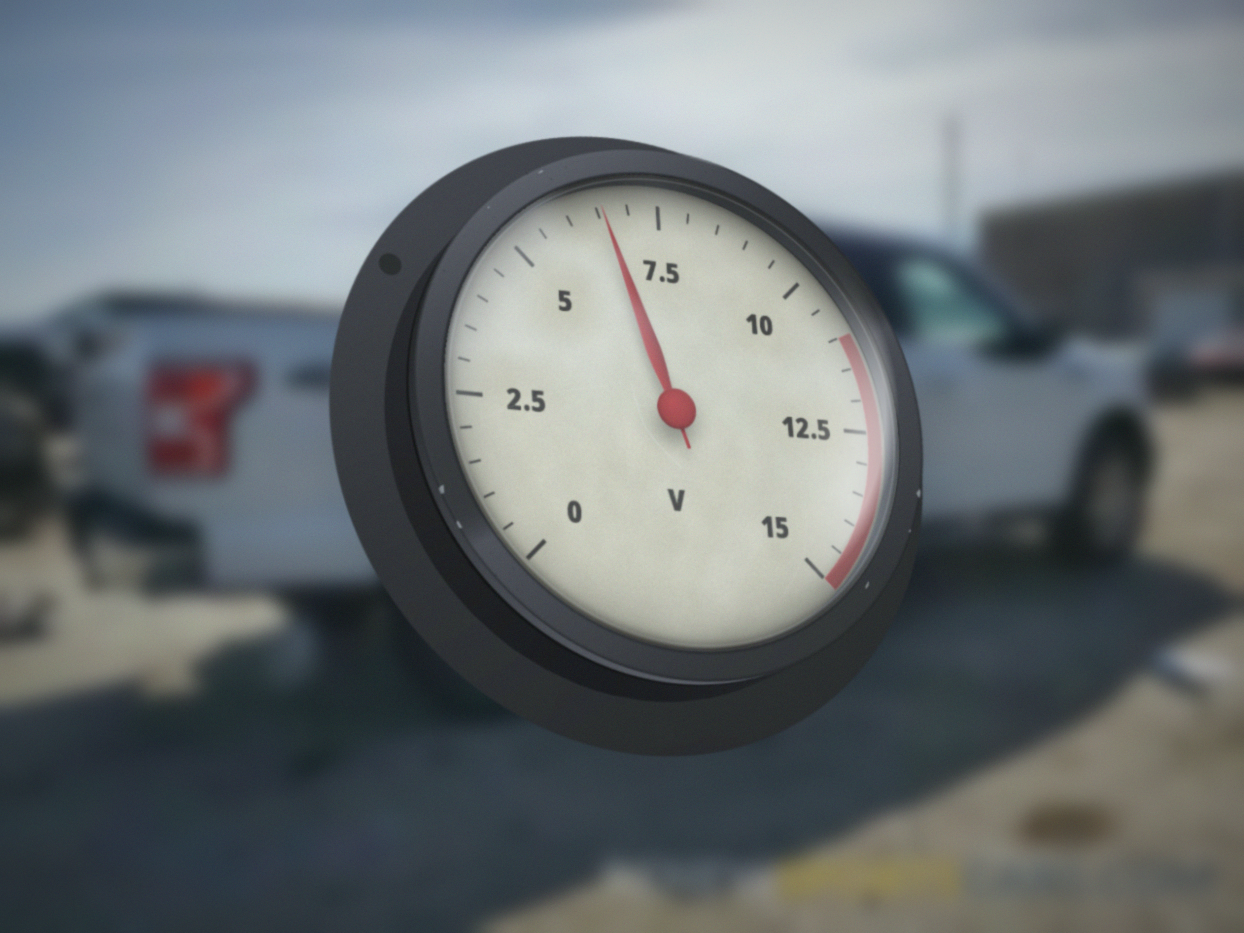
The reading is 6.5; V
